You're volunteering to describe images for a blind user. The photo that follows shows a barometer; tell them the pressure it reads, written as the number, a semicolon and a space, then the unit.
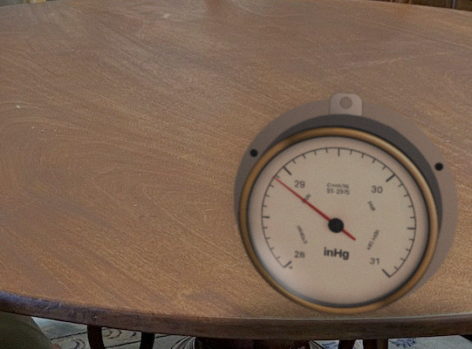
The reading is 28.9; inHg
